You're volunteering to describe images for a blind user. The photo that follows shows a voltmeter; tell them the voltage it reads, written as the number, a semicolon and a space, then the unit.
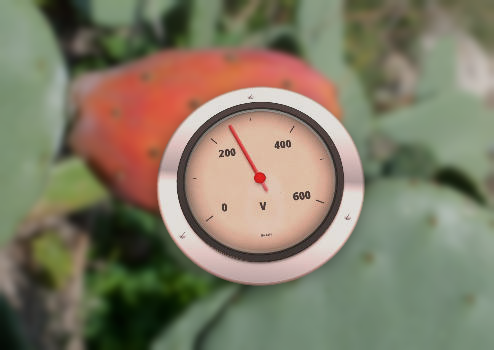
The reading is 250; V
